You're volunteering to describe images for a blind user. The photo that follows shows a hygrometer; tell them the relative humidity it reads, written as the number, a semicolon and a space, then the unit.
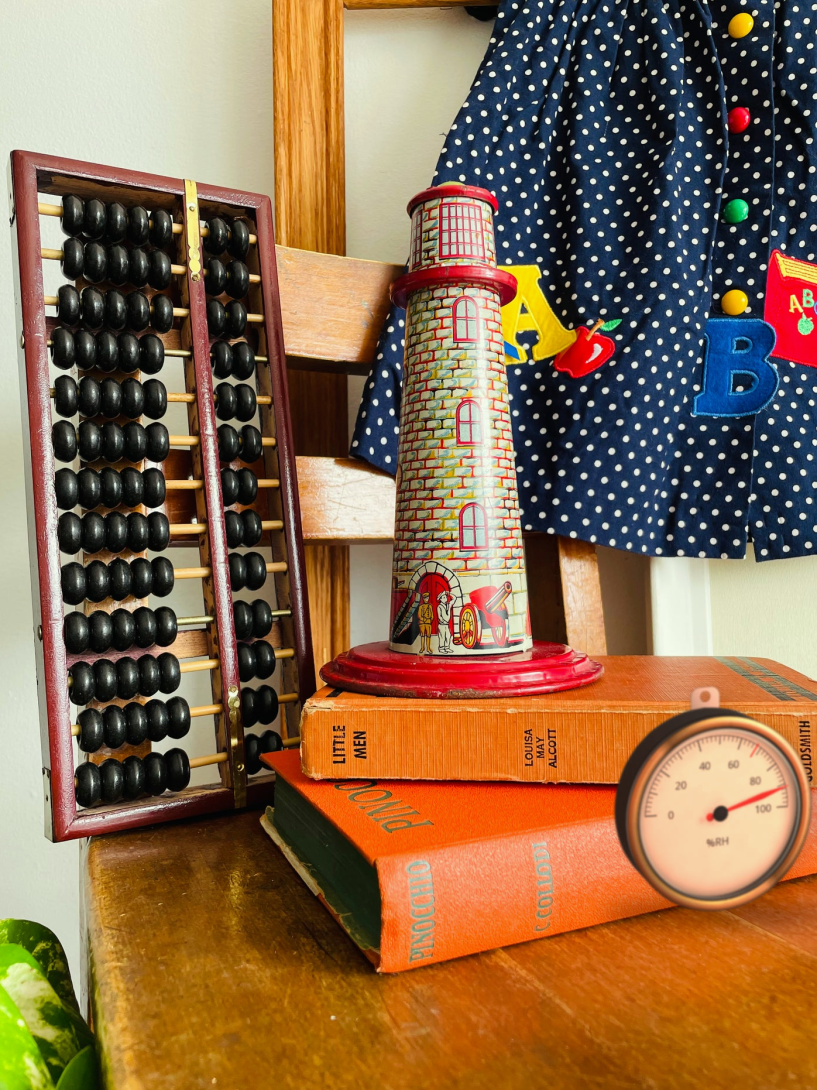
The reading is 90; %
